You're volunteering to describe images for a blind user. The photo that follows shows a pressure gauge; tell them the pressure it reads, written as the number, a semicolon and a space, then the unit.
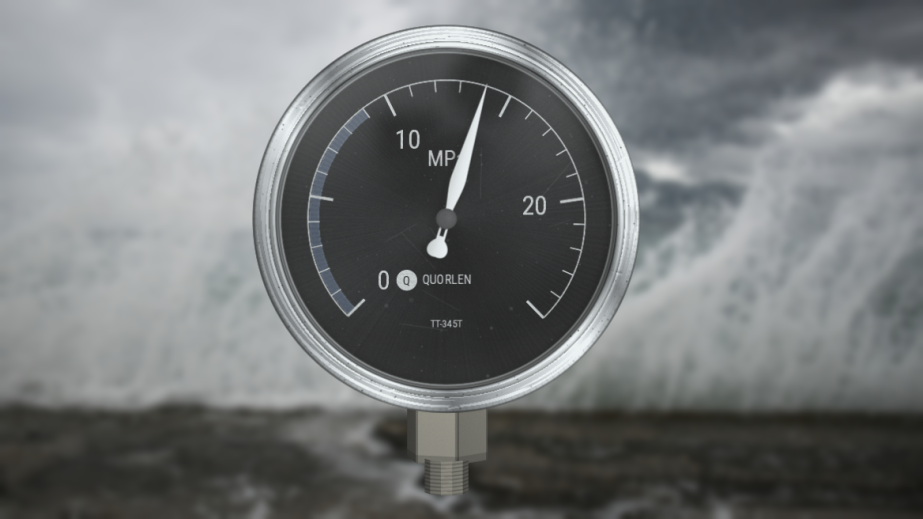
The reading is 14; MPa
